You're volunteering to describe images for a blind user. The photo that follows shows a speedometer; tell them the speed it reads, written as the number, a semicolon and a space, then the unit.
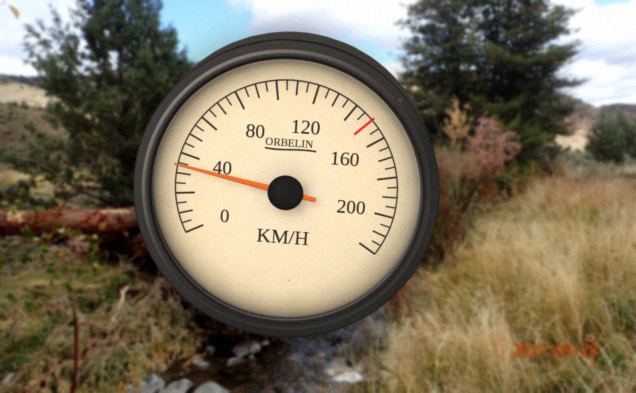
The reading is 35; km/h
